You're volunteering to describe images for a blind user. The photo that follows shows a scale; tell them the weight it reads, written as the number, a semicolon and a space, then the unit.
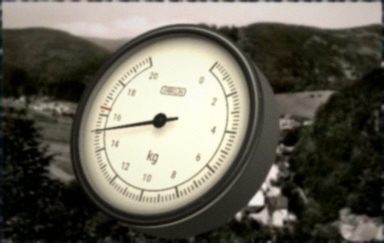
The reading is 15; kg
